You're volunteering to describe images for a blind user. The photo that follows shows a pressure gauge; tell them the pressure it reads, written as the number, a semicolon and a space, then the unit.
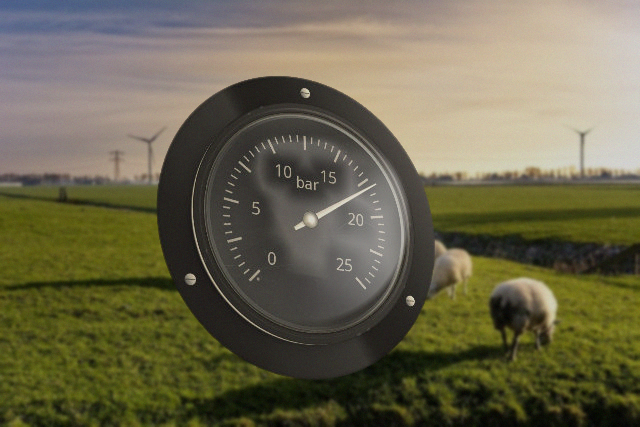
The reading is 18; bar
